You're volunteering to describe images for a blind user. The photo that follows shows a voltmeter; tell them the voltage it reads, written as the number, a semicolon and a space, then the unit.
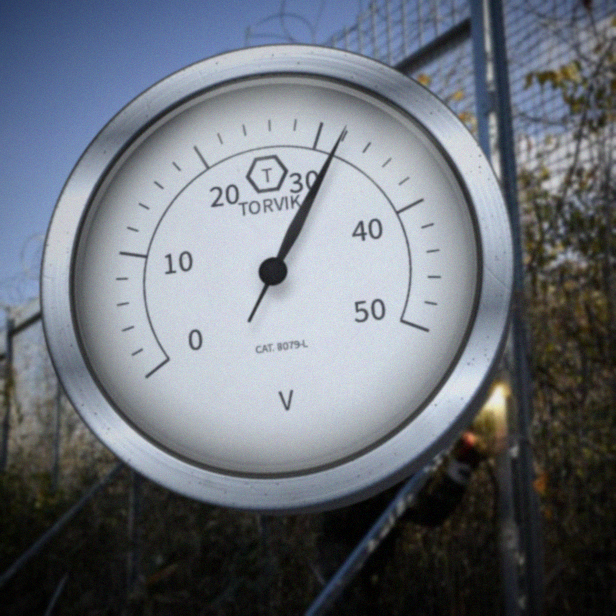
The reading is 32; V
